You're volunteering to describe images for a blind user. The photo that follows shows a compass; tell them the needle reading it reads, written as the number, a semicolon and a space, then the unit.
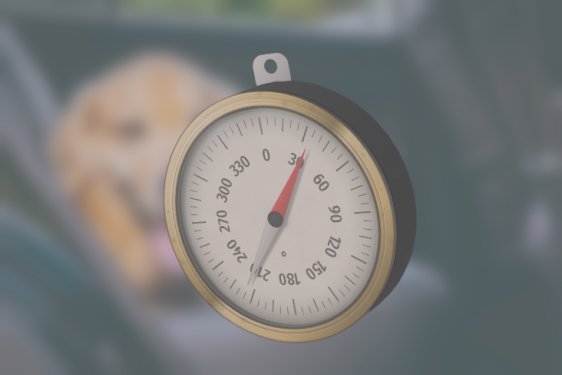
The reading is 35; °
